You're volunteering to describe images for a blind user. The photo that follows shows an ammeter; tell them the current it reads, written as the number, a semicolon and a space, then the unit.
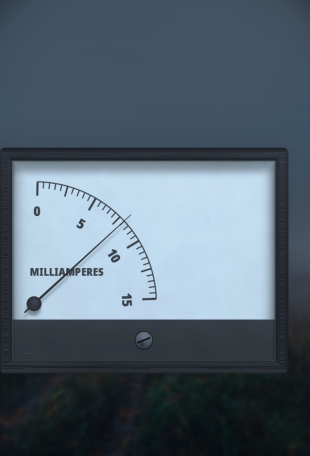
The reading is 8; mA
